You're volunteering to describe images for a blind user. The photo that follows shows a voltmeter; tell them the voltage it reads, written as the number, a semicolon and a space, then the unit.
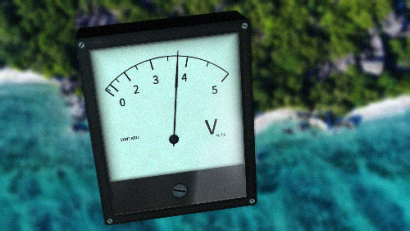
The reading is 3.75; V
